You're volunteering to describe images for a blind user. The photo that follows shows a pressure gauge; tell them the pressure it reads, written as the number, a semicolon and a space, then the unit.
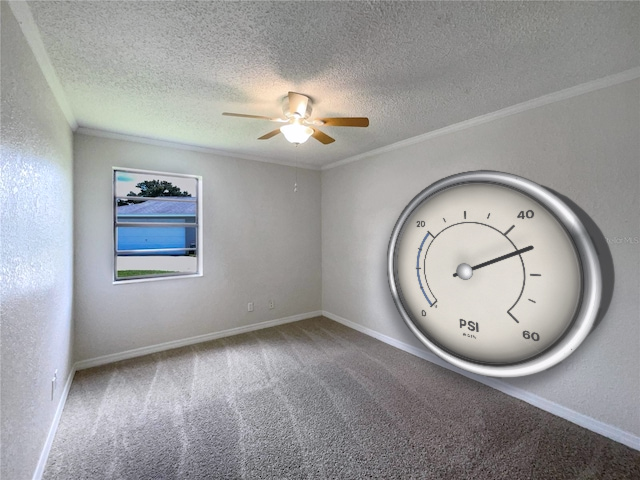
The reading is 45; psi
